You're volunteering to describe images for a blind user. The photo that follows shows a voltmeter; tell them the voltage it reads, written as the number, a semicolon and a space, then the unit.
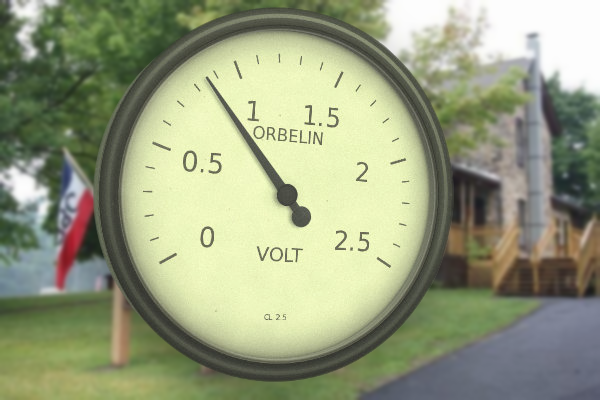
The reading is 0.85; V
